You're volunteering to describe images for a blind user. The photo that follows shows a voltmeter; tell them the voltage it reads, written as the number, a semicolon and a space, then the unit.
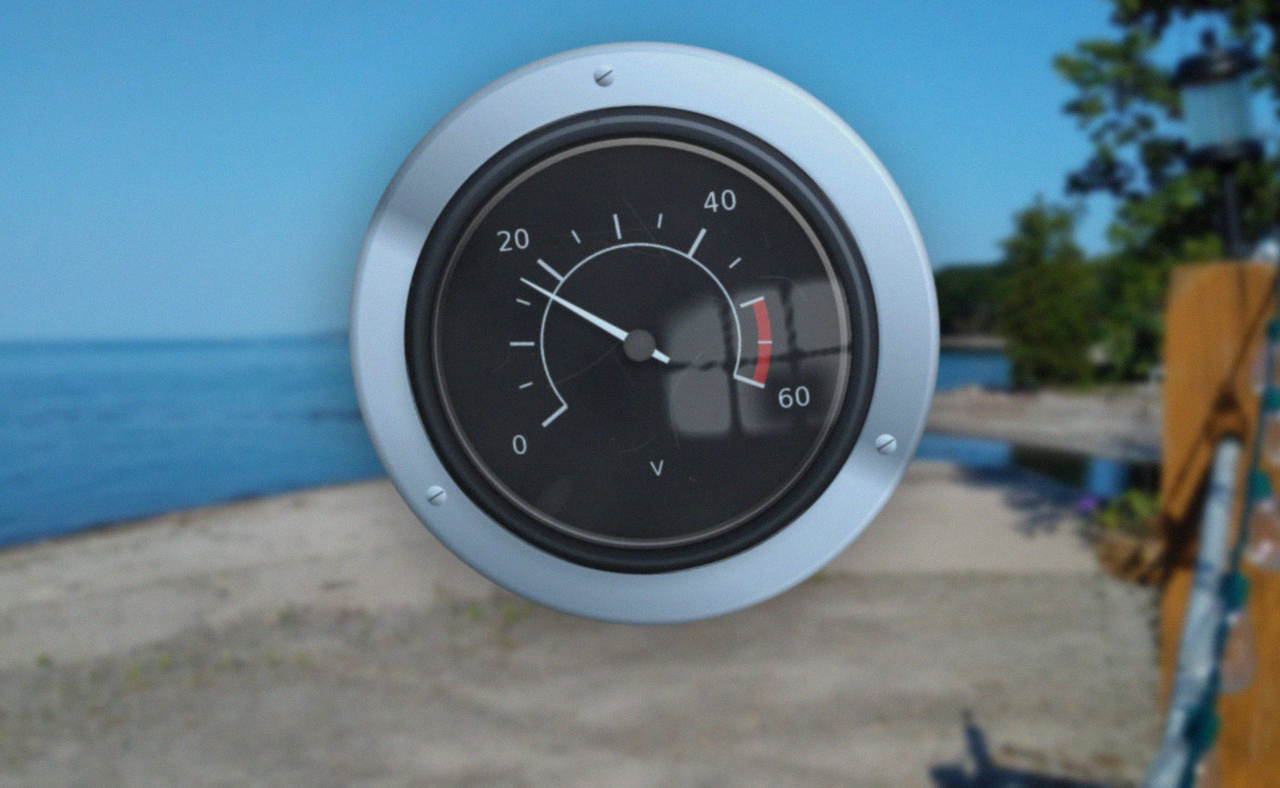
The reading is 17.5; V
